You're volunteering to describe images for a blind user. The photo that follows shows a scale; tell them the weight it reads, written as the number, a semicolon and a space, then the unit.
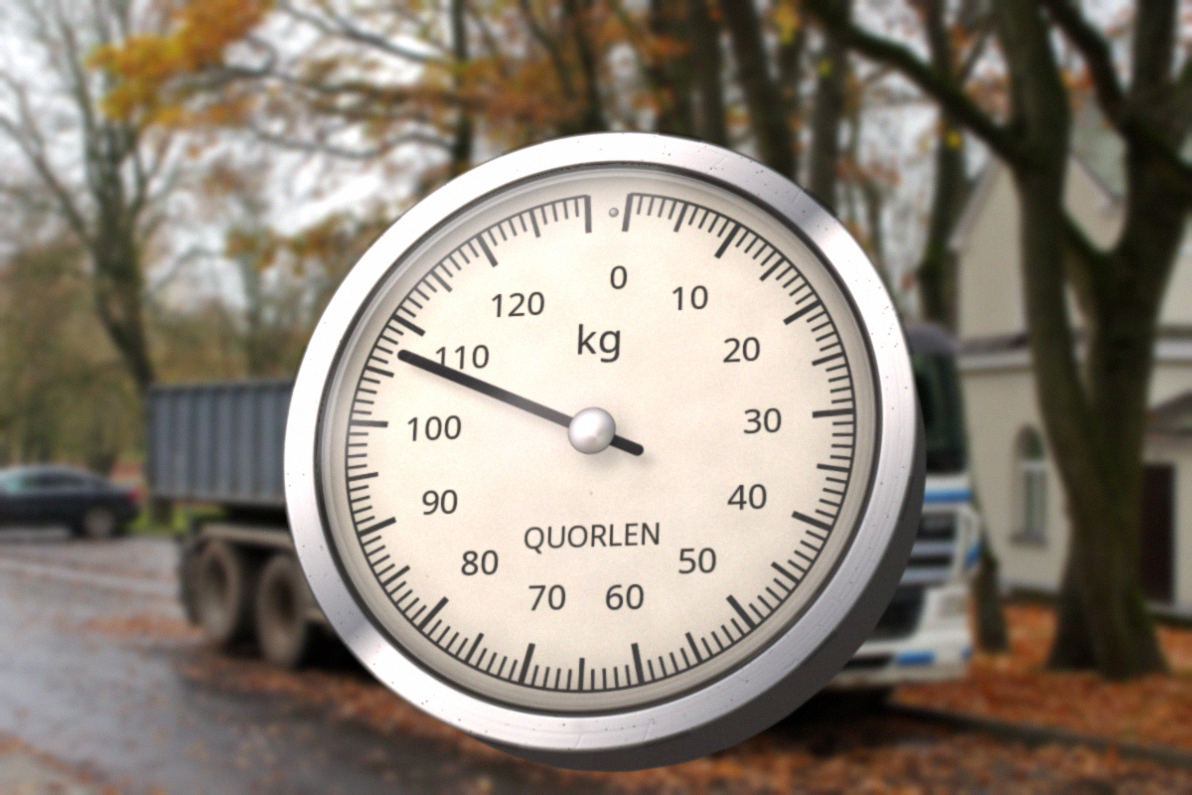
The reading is 107; kg
